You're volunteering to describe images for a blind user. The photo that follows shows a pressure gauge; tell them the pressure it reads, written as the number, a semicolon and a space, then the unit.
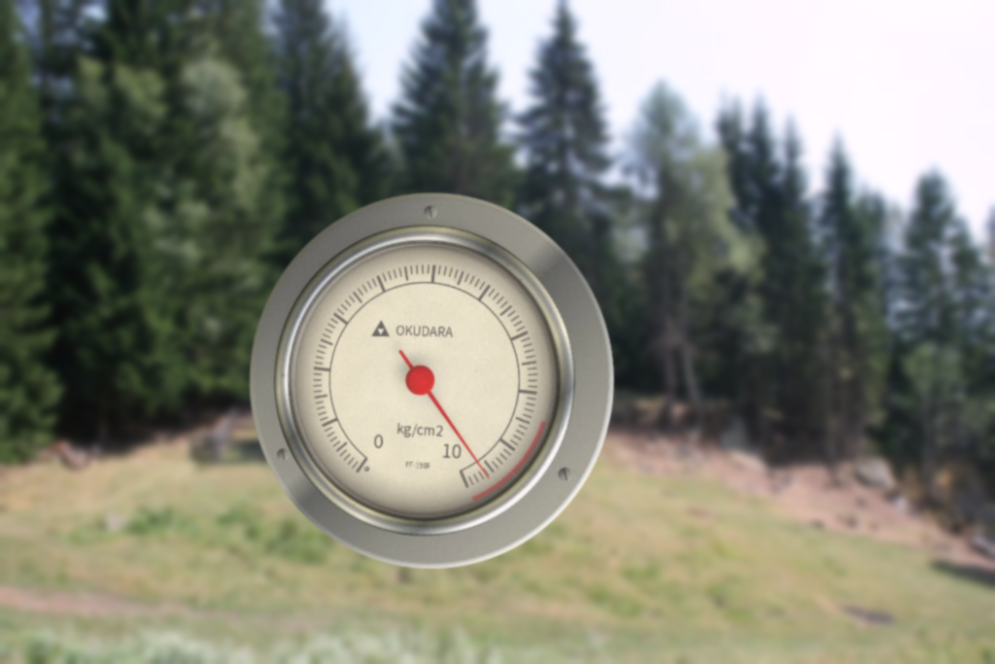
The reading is 9.6; kg/cm²
